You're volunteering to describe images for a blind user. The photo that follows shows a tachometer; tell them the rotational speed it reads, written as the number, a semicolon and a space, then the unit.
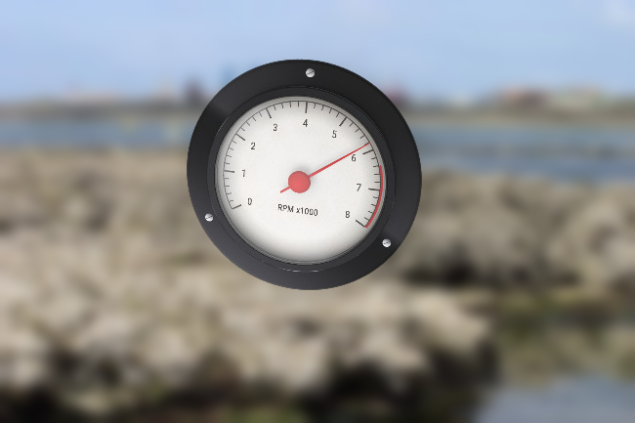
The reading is 5800; rpm
